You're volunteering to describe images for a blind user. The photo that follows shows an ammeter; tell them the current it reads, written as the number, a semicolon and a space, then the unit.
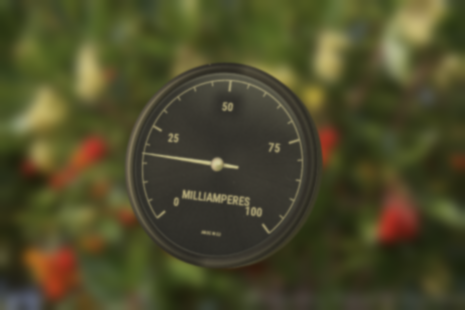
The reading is 17.5; mA
